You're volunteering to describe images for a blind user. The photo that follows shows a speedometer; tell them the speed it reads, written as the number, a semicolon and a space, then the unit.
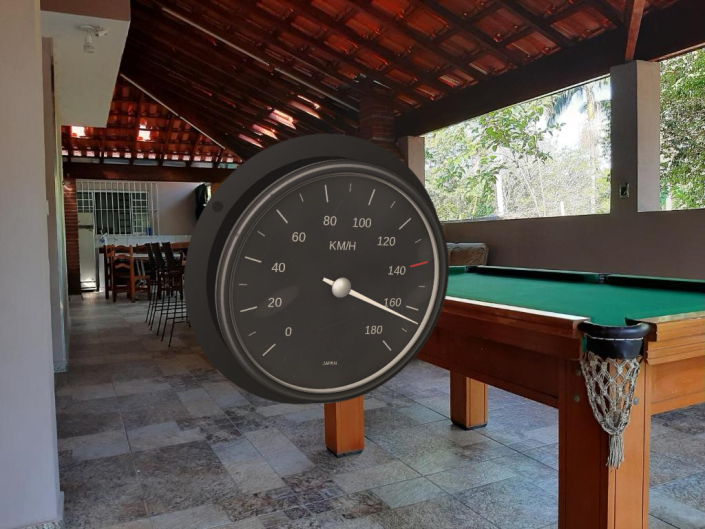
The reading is 165; km/h
